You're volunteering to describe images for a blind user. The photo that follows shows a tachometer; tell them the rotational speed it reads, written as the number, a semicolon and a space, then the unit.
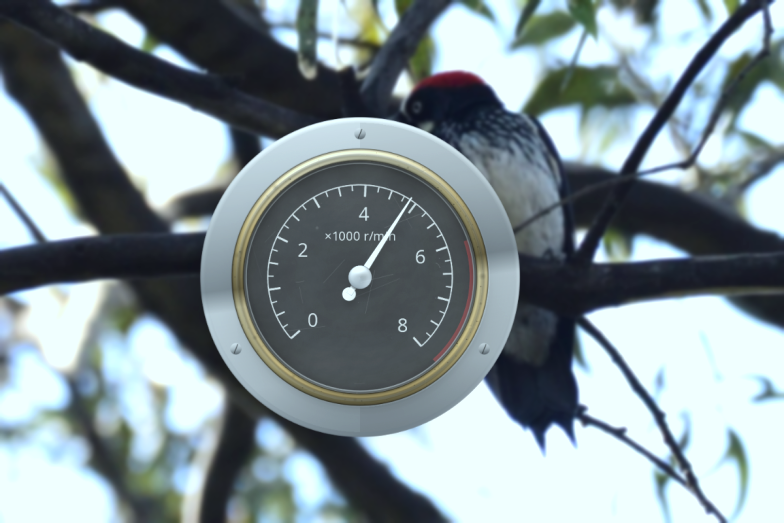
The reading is 4875; rpm
